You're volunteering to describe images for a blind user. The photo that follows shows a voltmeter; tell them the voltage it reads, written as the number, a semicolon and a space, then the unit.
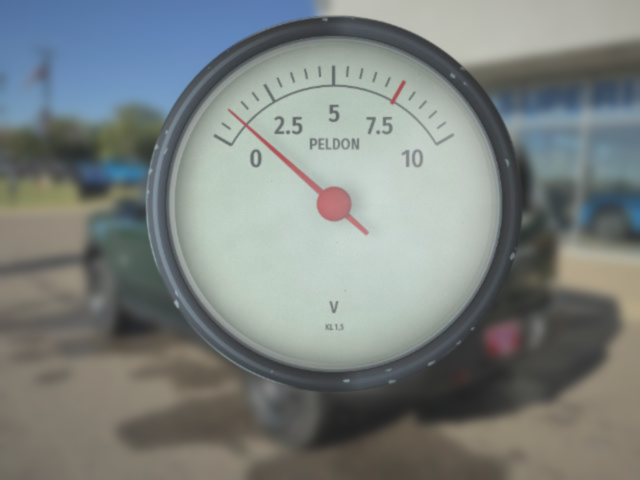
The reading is 1; V
